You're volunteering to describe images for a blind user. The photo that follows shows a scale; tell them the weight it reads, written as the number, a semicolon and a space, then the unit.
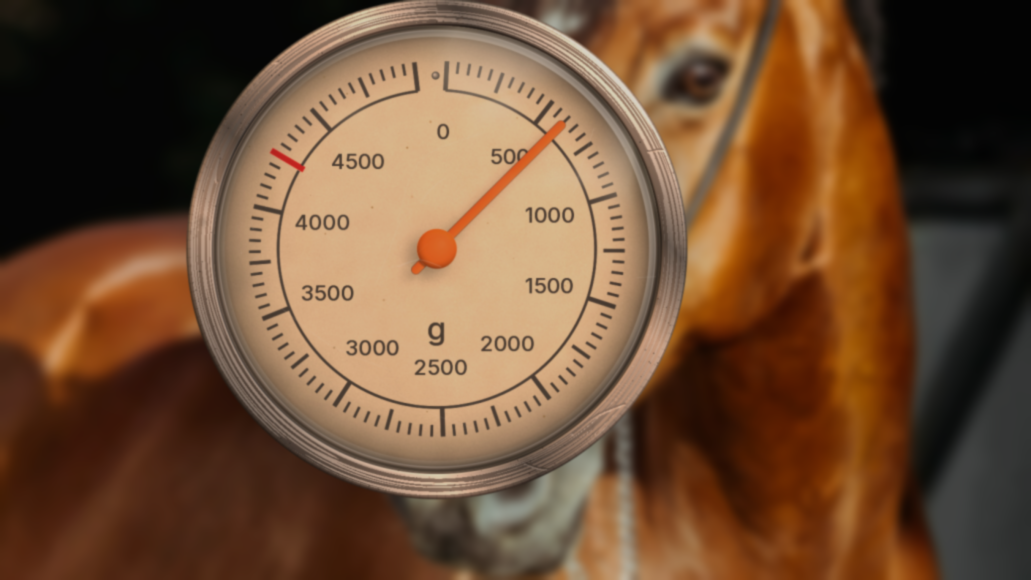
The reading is 600; g
